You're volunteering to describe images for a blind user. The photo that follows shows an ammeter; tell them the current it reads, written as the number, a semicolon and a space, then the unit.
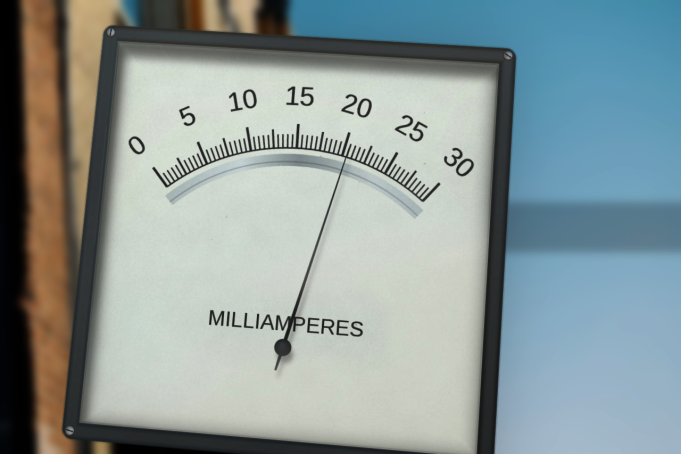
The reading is 20.5; mA
